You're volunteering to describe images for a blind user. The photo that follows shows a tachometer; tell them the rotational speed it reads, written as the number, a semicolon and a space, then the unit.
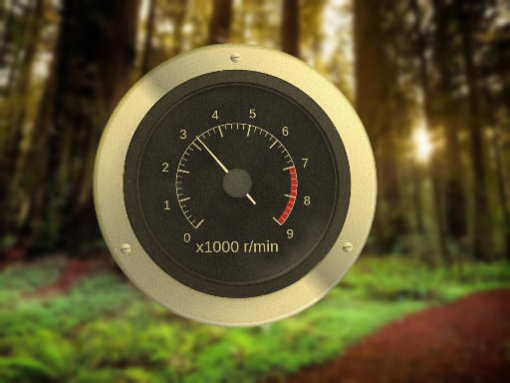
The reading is 3200; rpm
